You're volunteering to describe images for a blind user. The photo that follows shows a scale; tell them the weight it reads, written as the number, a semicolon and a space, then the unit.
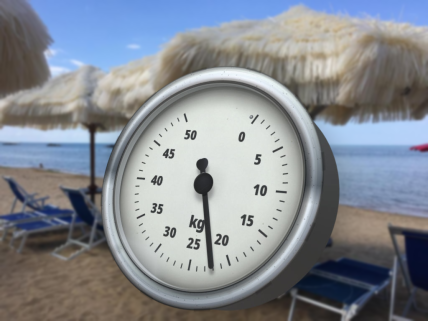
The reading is 22; kg
